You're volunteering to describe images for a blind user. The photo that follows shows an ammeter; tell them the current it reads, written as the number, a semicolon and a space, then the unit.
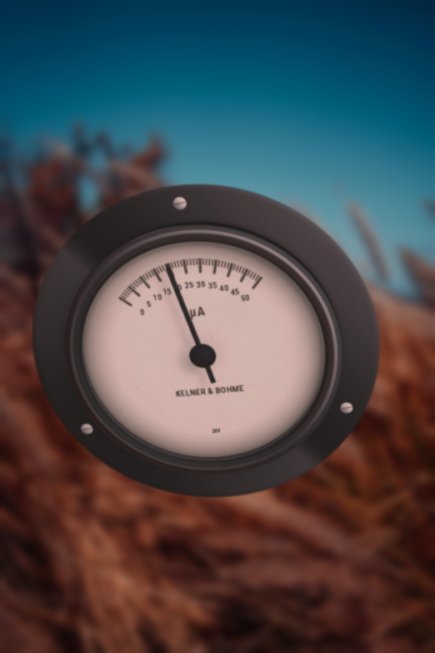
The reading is 20; µA
